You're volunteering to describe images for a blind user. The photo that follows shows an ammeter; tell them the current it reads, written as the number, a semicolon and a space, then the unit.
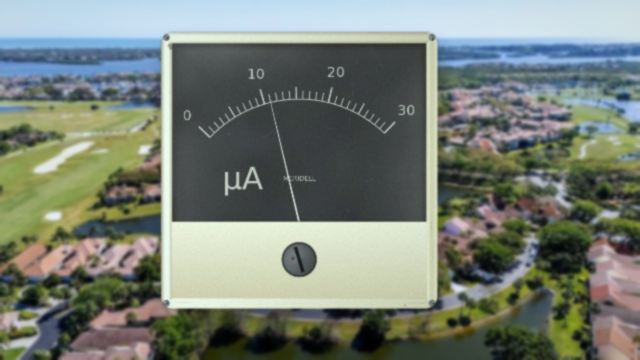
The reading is 11; µA
